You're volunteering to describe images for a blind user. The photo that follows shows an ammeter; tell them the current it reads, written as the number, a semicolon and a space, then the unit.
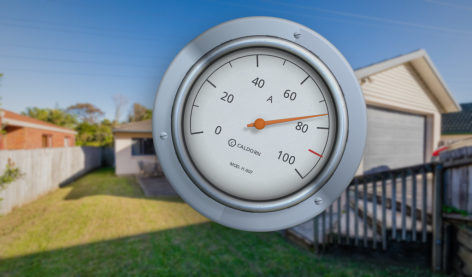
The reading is 75; A
